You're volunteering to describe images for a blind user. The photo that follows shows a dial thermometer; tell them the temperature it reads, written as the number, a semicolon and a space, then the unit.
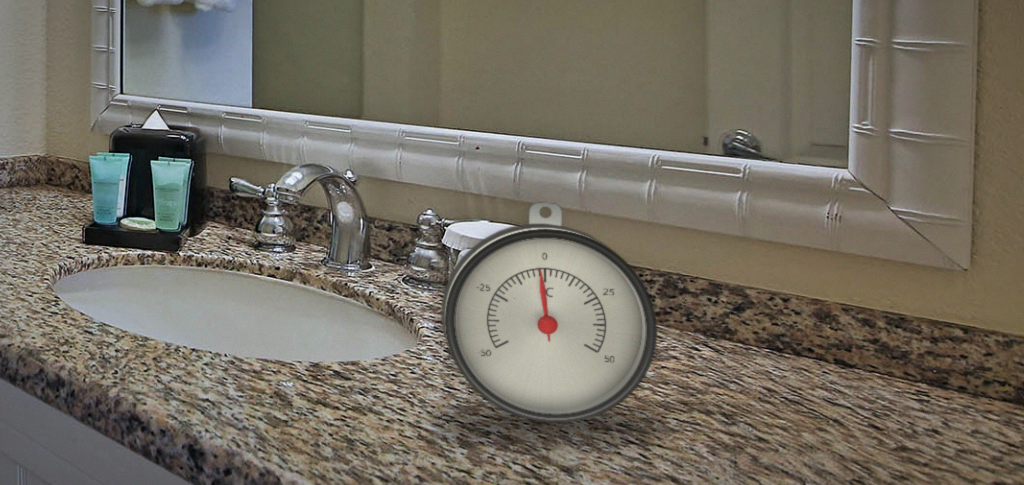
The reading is -2.5; °C
